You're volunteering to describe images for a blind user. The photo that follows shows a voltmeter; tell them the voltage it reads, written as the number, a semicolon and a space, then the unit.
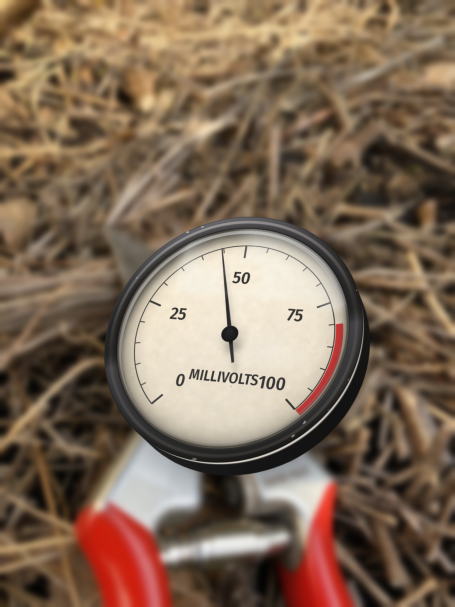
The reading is 45; mV
